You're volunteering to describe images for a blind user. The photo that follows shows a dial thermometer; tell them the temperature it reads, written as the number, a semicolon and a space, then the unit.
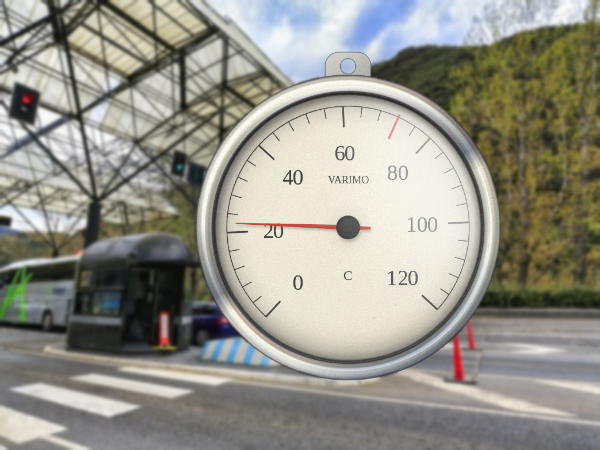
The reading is 22; °C
